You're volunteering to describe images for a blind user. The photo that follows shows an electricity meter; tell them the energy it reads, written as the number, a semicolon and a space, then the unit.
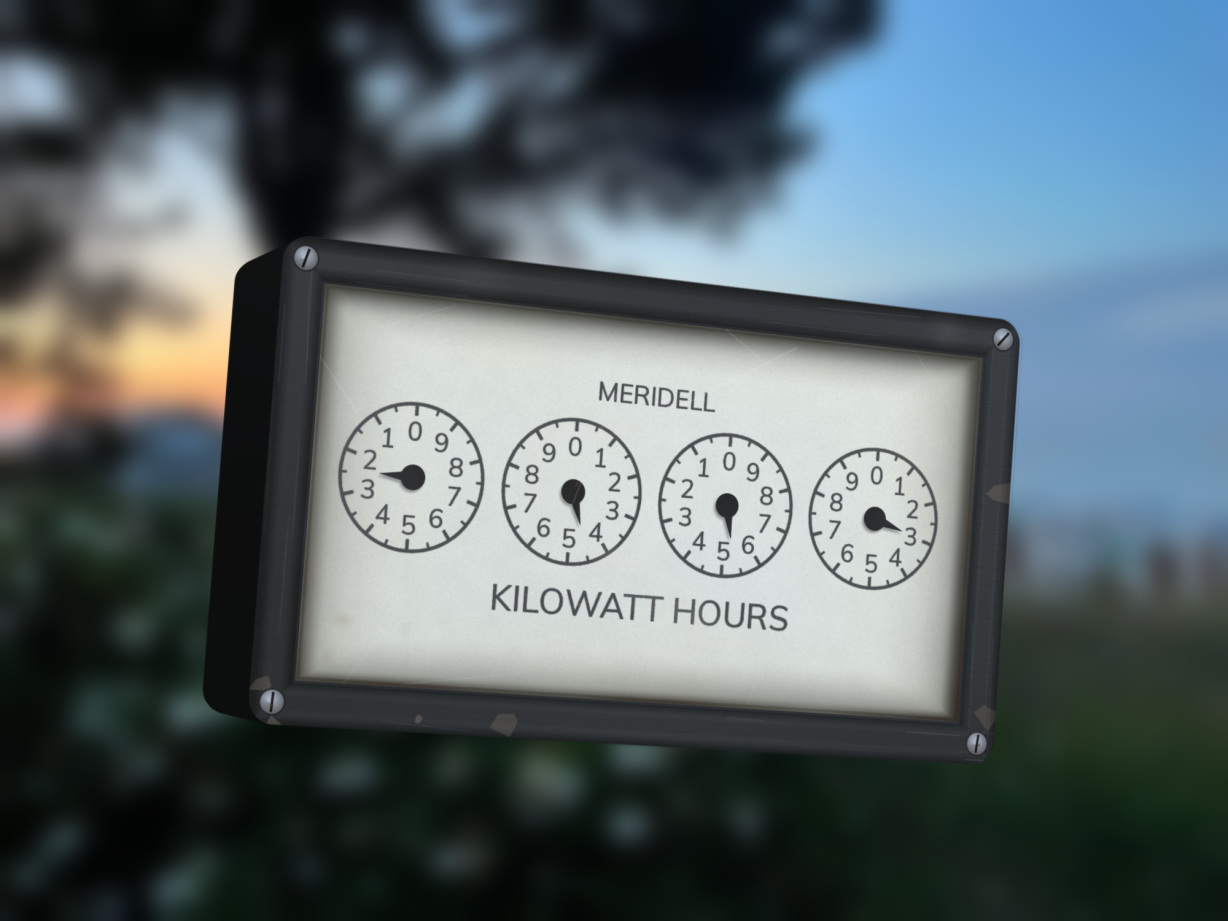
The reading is 2453; kWh
